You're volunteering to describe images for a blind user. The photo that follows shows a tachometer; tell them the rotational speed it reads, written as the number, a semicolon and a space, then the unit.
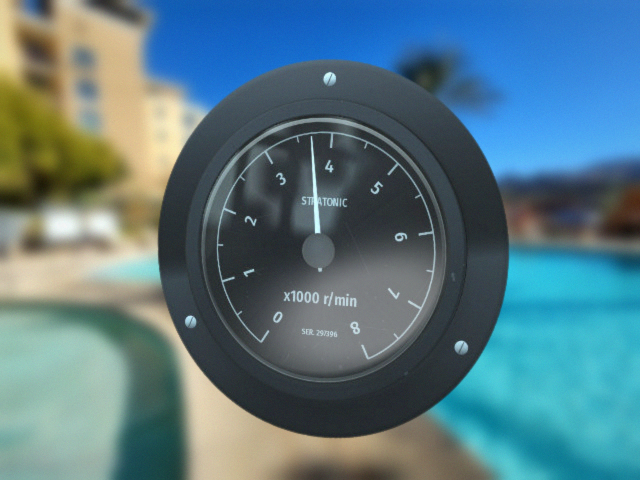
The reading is 3750; rpm
